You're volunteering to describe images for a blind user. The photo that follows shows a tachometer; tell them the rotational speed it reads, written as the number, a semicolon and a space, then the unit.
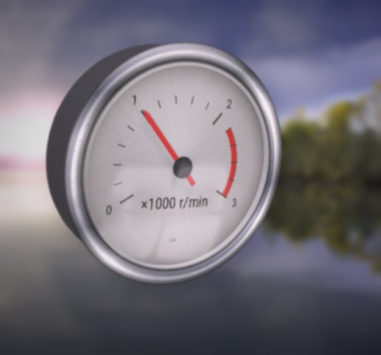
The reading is 1000; rpm
